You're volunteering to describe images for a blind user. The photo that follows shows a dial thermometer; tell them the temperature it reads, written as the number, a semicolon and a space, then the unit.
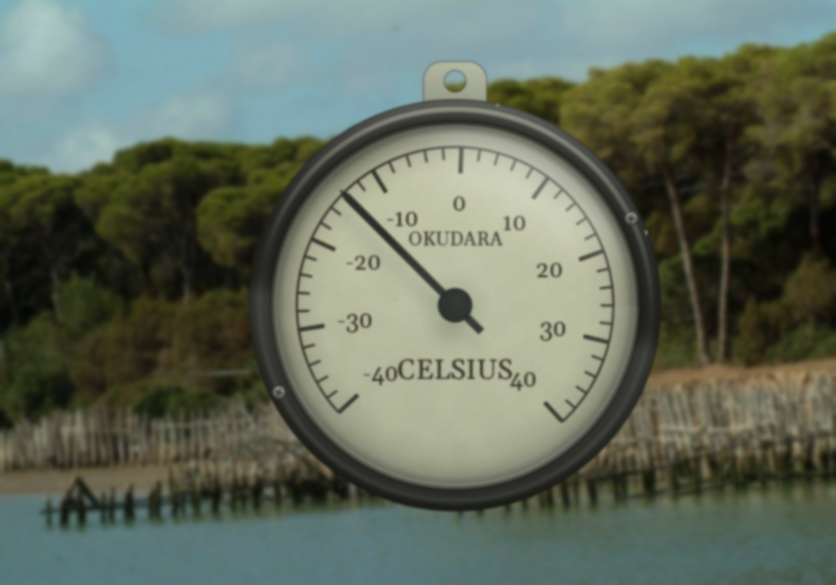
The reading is -14; °C
